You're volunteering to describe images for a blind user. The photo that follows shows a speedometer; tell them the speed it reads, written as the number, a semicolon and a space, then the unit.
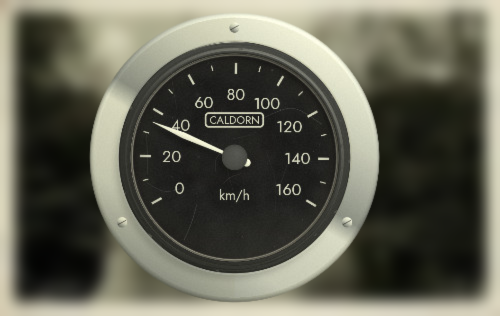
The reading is 35; km/h
